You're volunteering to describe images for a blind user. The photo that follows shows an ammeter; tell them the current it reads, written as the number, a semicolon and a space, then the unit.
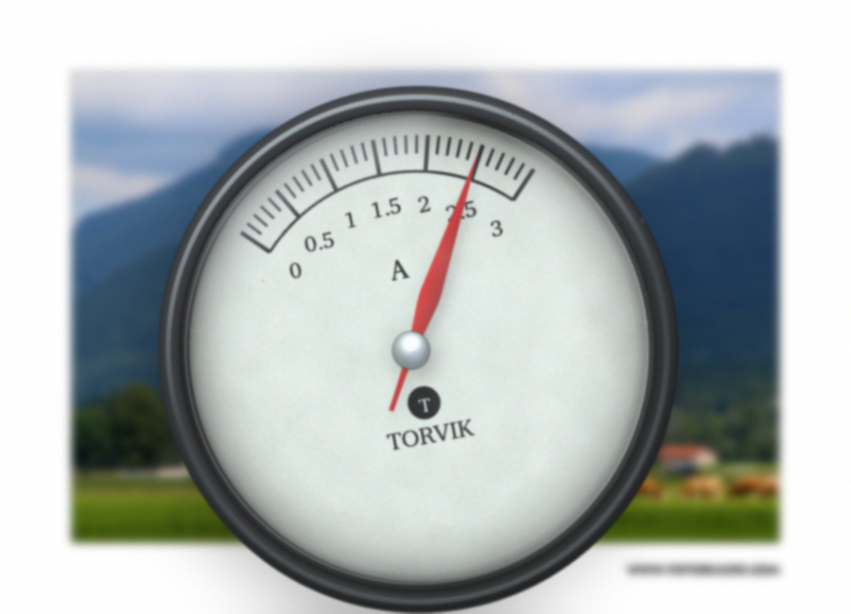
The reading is 2.5; A
